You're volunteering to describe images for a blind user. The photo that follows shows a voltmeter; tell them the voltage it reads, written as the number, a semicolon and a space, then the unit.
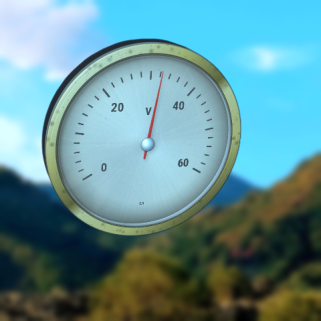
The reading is 32; V
